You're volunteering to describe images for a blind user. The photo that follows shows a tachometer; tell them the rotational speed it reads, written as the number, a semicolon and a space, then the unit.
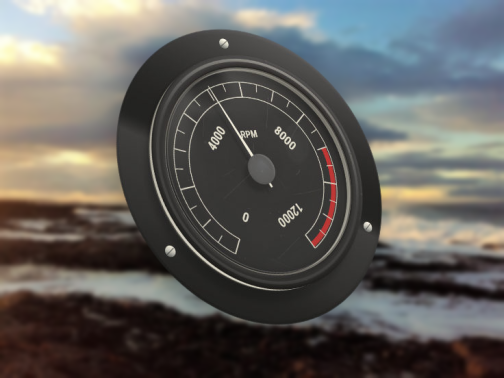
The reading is 5000; rpm
